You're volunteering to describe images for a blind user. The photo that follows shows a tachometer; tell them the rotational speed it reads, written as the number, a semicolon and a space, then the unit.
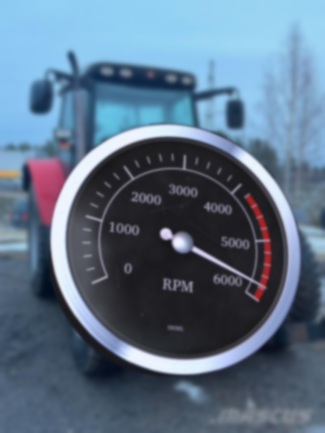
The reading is 5800; rpm
